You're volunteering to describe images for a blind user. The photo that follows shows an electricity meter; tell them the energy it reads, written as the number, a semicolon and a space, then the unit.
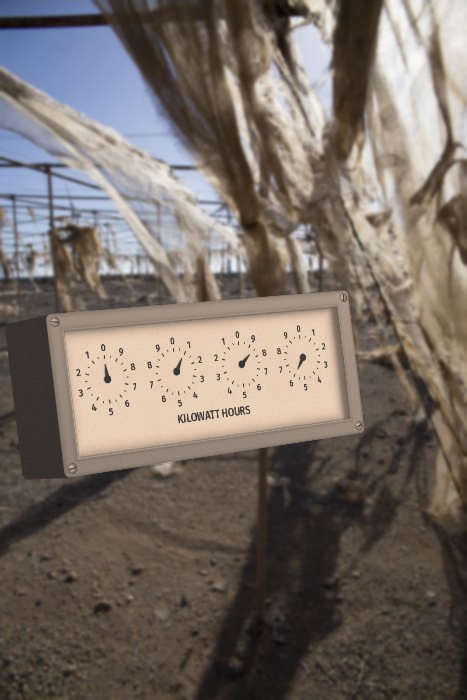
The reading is 86; kWh
